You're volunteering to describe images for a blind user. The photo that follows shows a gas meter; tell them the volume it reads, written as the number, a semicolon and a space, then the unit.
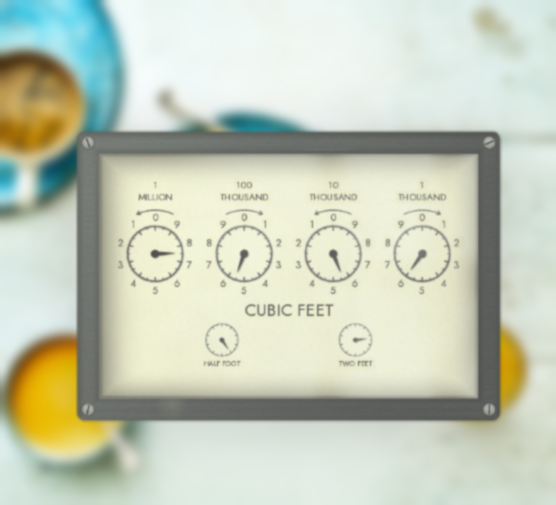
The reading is 755600; ft³
